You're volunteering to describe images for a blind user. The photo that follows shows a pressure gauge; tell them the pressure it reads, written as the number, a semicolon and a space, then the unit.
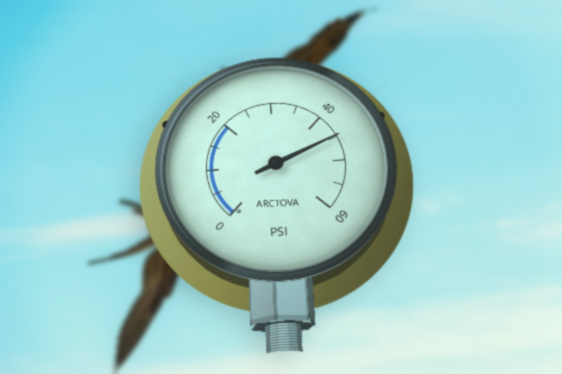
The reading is 45; psi
